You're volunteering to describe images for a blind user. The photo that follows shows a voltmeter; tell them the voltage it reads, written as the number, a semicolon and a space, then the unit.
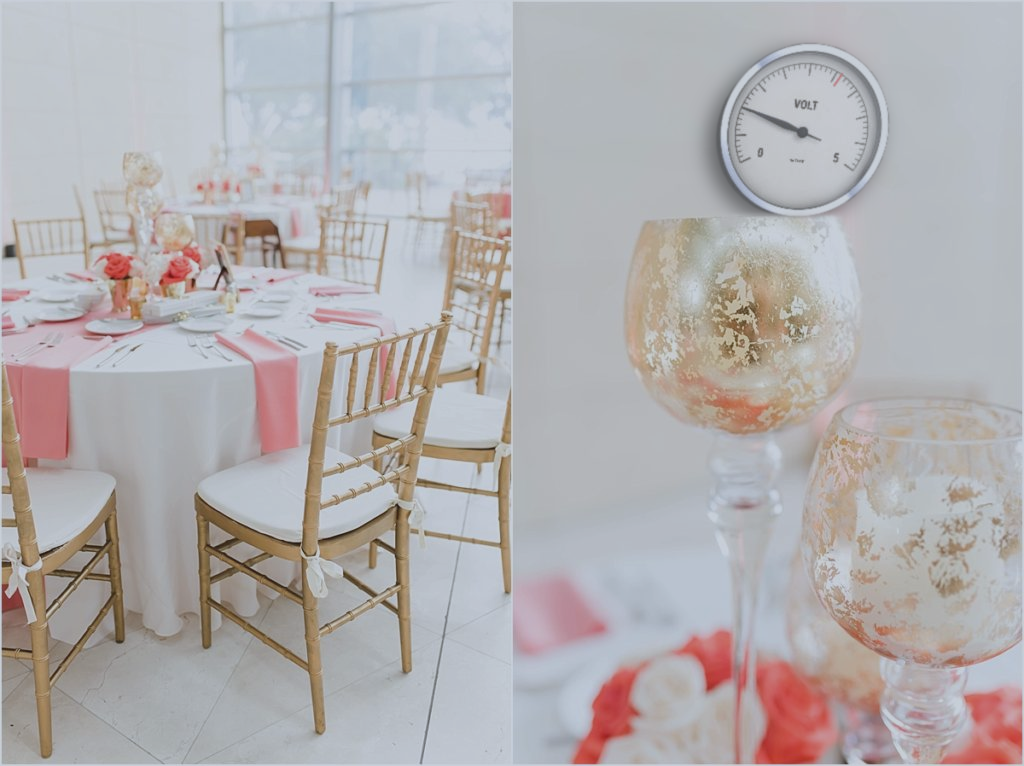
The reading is 1; V
